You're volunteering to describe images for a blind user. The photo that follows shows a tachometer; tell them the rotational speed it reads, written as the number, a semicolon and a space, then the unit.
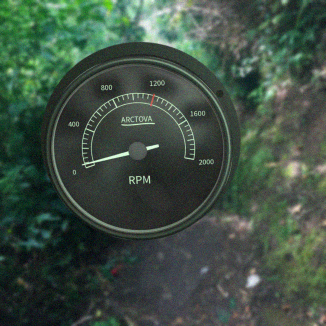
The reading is 50; rpm
